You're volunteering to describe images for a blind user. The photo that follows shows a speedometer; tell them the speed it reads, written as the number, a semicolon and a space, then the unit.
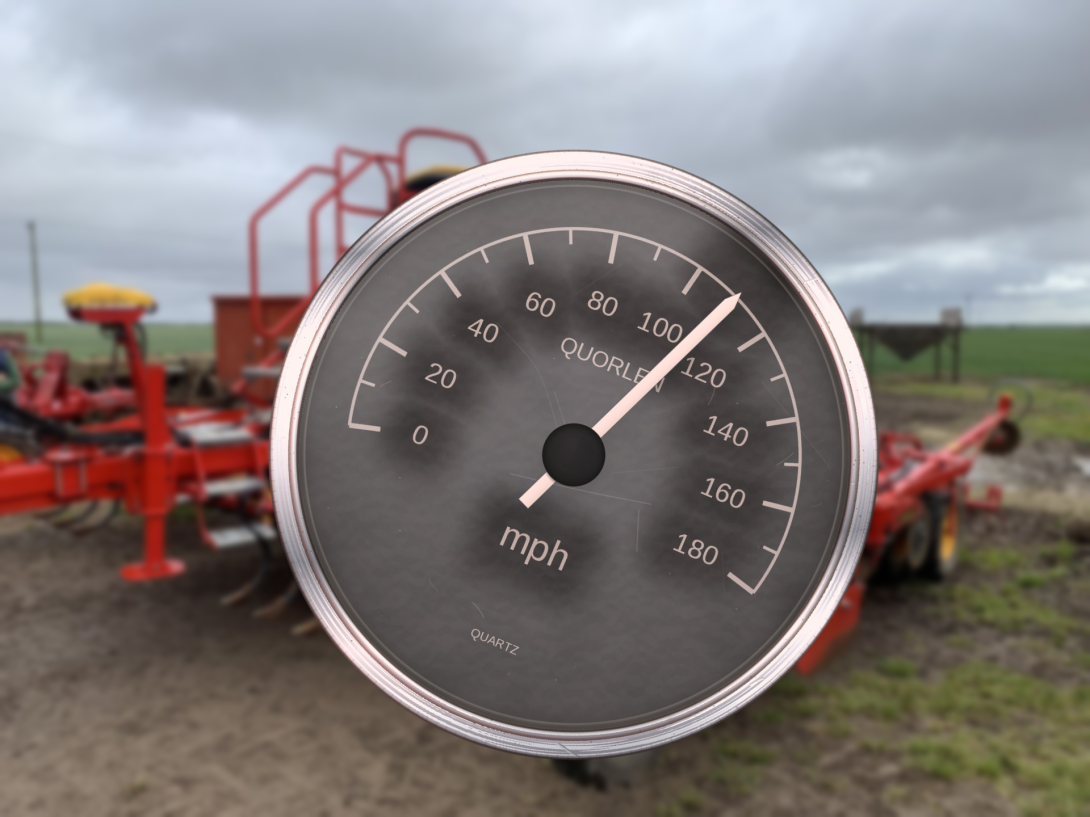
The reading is 110; mph
